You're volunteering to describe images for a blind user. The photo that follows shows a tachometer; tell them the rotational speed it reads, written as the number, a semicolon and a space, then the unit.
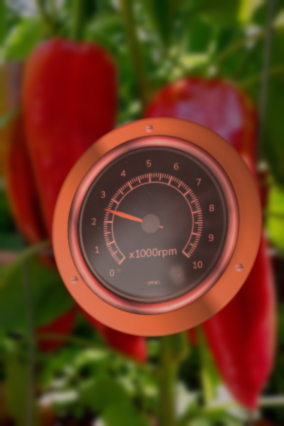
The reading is 2500; rpm
